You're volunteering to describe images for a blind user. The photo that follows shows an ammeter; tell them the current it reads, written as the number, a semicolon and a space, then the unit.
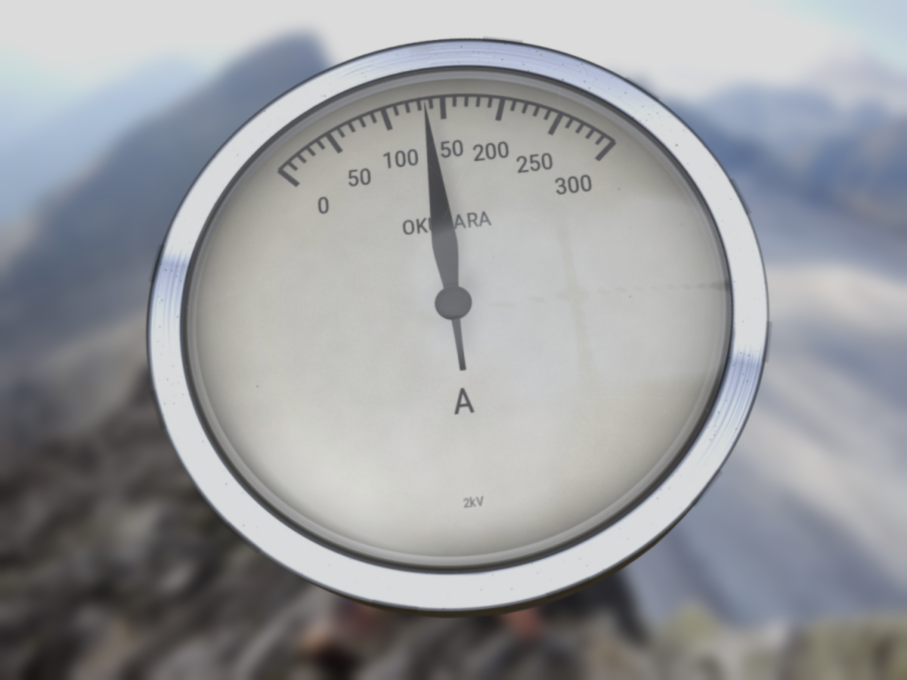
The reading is 135; A
